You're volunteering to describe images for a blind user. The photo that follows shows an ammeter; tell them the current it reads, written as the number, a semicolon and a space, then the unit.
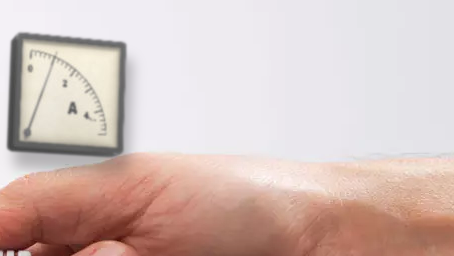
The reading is 1; A
